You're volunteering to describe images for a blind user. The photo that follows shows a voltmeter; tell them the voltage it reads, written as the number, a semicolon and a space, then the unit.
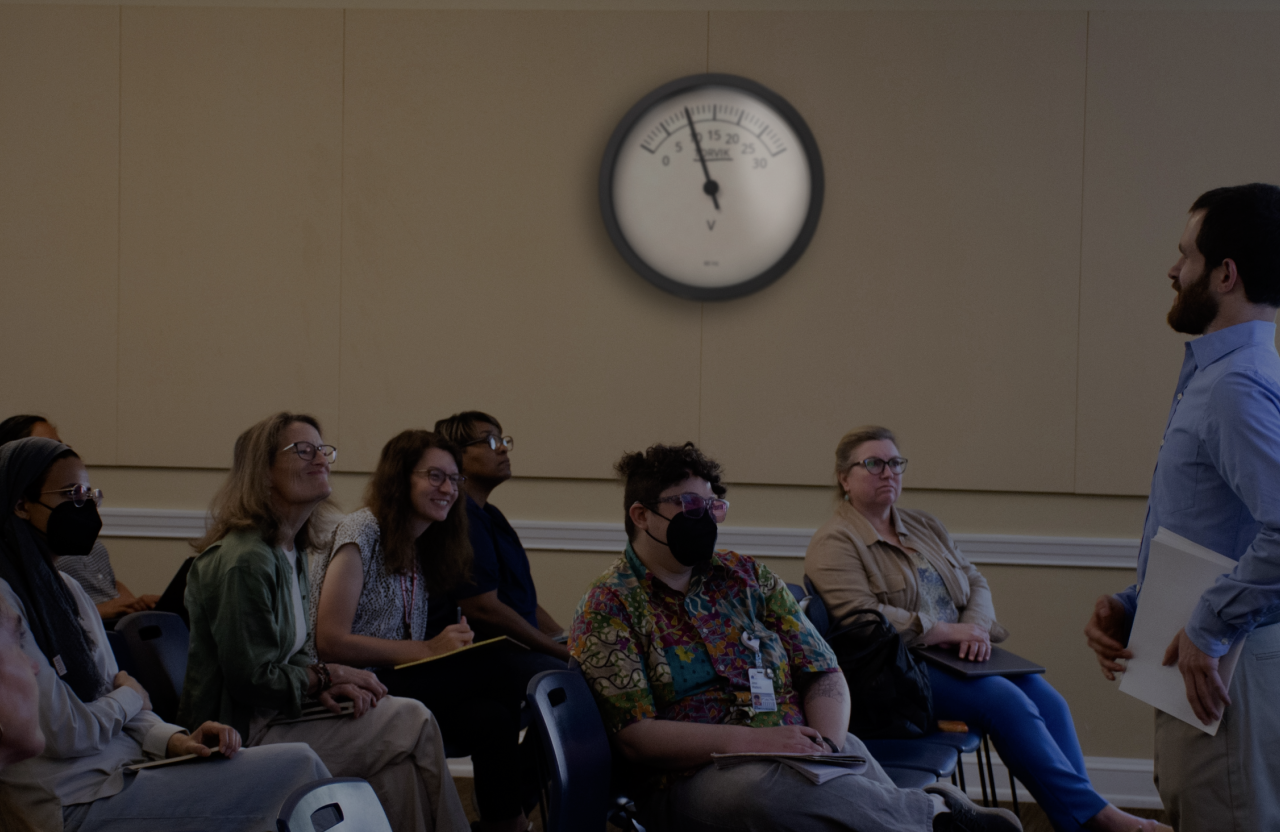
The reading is 10; V
